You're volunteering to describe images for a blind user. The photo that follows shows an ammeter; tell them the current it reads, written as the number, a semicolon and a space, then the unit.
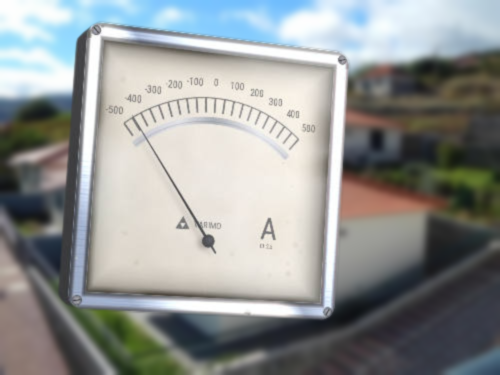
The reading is -450; A
